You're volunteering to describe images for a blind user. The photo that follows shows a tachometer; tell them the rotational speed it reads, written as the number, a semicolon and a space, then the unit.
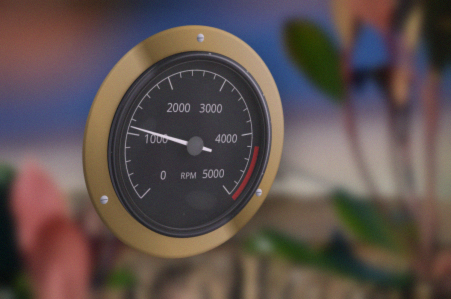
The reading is 1100; rpm
